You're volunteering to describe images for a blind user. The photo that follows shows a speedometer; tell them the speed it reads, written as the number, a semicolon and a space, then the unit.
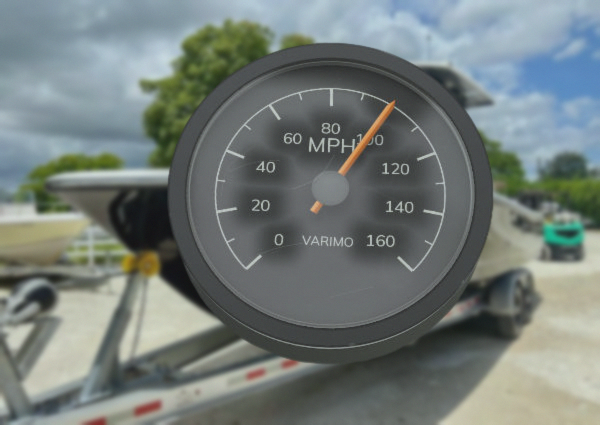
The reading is 100; mph
